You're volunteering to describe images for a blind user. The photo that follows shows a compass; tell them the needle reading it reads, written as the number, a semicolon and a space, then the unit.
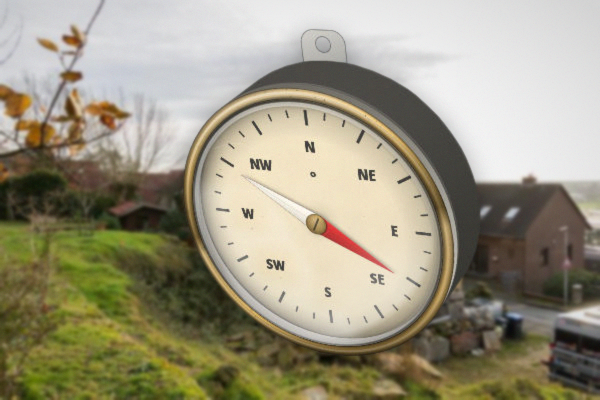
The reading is 120; °
